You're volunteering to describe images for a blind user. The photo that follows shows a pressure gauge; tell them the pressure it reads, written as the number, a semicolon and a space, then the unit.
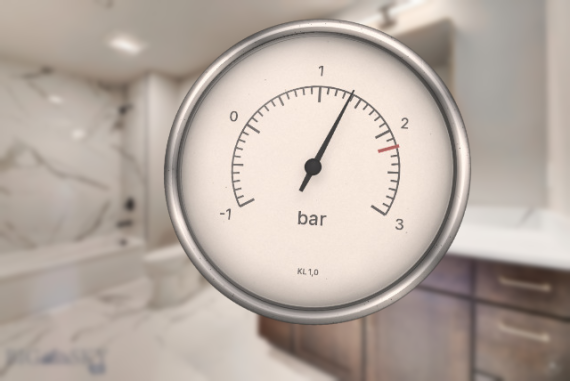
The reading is 1.4; bar
